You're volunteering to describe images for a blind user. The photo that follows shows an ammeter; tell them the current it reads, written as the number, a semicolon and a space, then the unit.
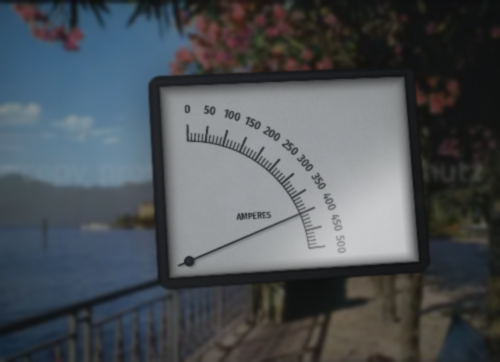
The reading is 400; A
